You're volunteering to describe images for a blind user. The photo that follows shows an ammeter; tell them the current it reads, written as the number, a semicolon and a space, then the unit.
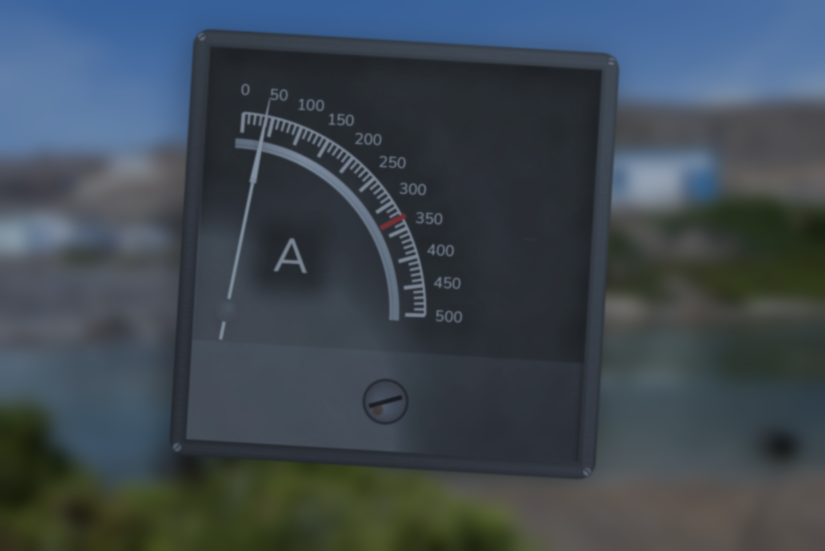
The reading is 40; A
